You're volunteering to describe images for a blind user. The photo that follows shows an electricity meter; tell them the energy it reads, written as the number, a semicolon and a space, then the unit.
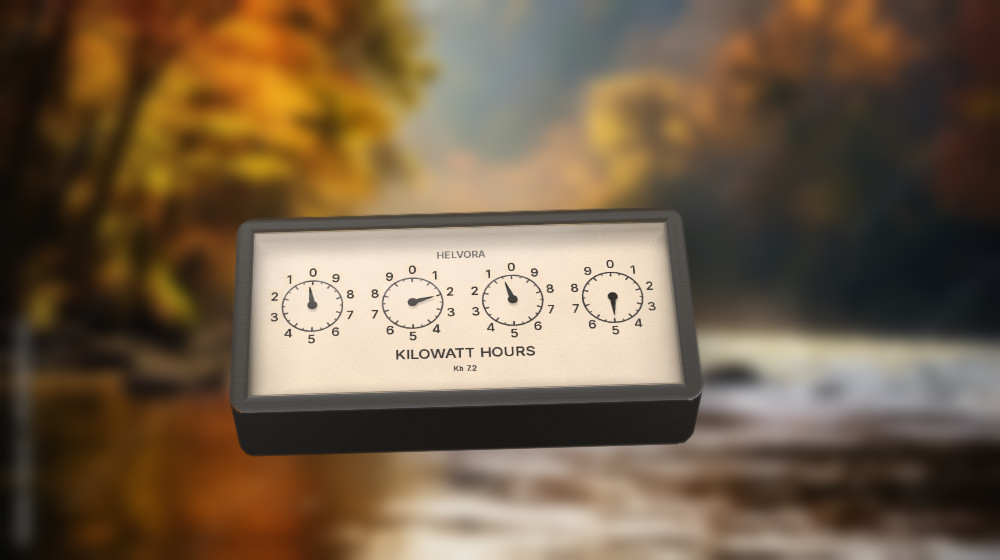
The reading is 205; kWh
